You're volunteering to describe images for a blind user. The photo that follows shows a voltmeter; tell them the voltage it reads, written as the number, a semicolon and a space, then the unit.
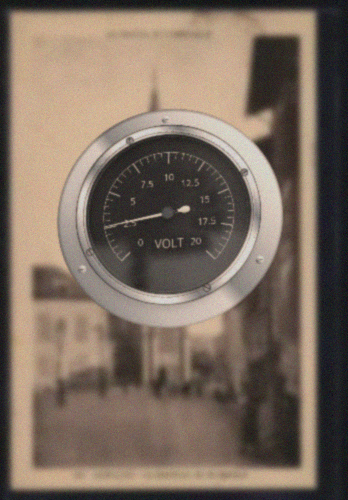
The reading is 2.5; V
